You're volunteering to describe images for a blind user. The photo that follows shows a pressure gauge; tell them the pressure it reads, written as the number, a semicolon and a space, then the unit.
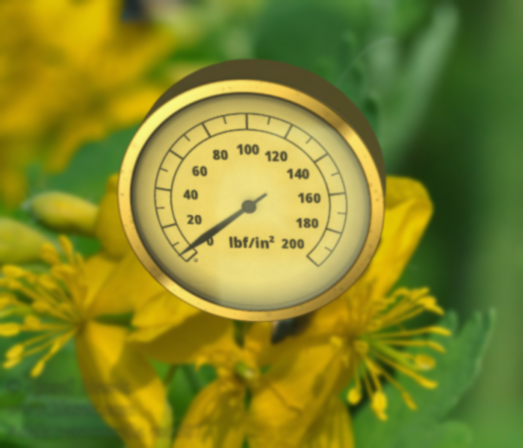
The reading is 5; psi
